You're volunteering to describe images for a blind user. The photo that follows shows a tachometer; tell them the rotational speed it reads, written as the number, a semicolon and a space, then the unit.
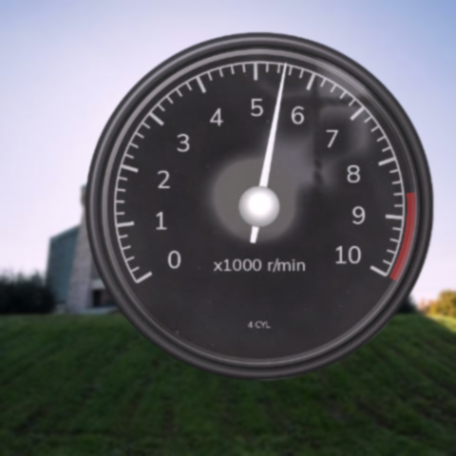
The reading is 5500; rpm
